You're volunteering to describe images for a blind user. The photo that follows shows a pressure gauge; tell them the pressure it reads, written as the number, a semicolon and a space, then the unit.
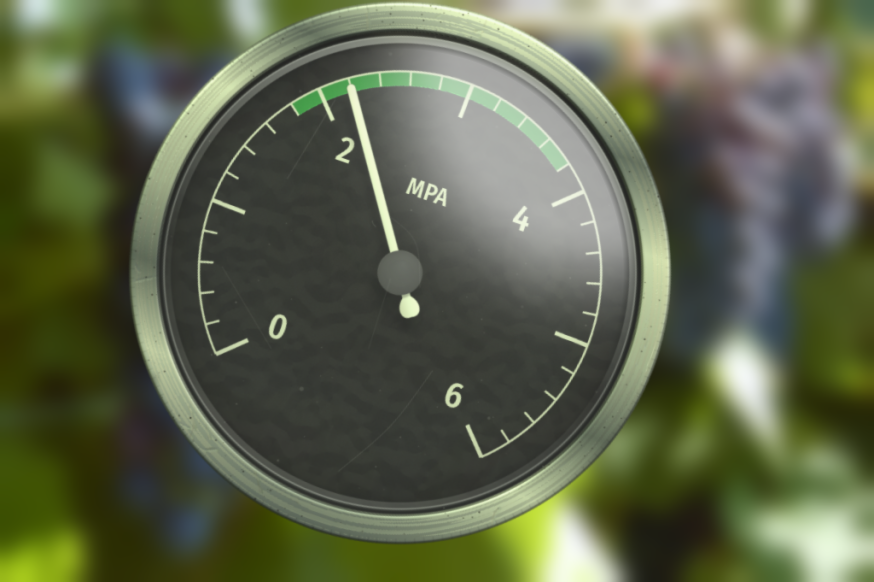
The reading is 2.2; MPa
